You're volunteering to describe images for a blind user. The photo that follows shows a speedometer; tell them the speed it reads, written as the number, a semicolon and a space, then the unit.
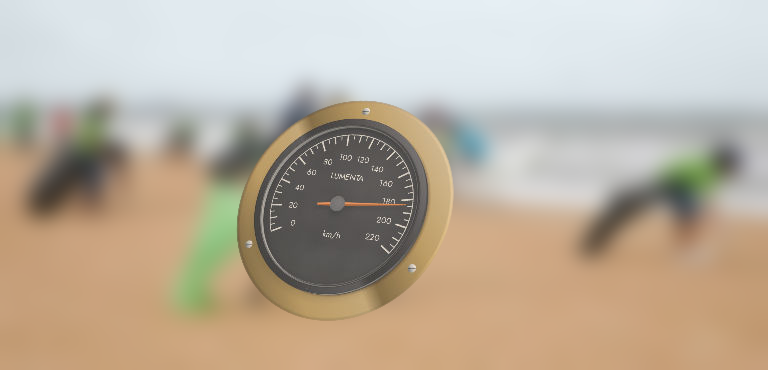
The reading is 185; km/h
